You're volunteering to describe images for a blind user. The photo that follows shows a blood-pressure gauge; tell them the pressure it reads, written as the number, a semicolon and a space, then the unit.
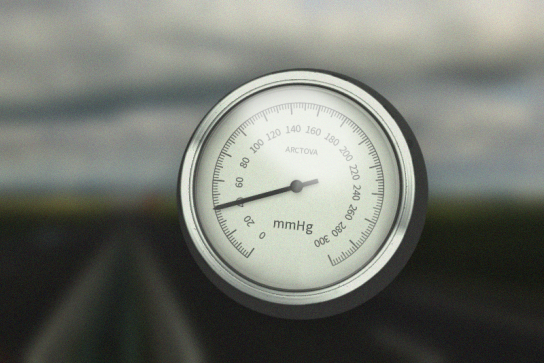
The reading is 40; mmHg
